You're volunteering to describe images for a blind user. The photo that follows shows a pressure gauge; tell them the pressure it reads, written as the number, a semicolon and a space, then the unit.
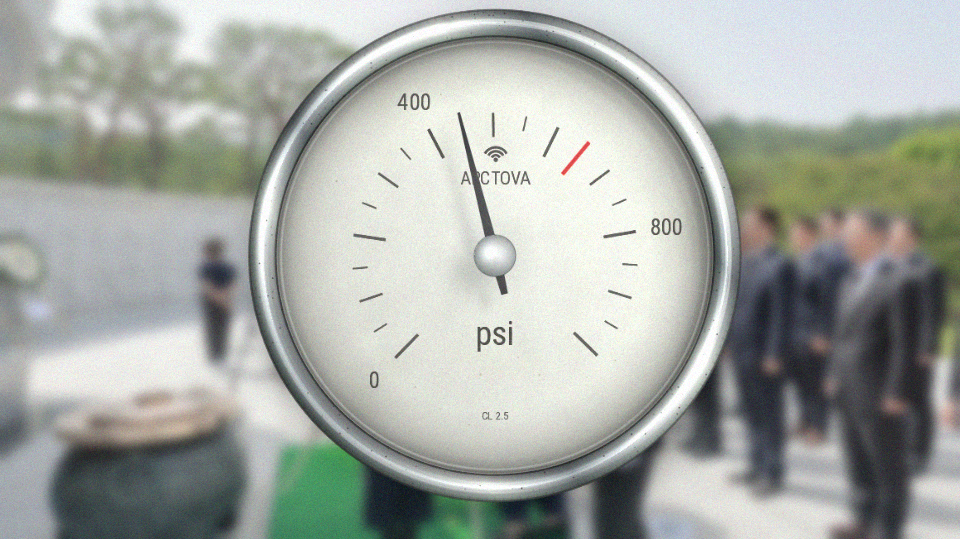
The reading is 450; psi
